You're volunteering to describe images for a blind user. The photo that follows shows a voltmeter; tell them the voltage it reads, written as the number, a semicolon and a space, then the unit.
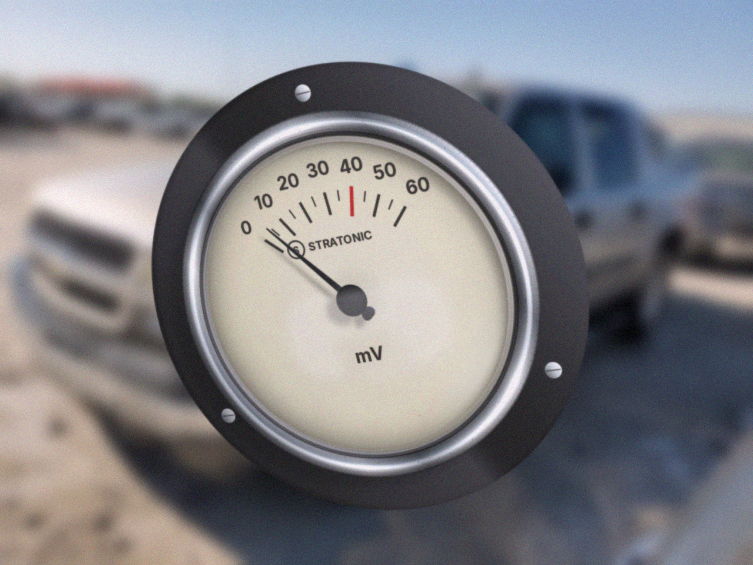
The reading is 5; mV
